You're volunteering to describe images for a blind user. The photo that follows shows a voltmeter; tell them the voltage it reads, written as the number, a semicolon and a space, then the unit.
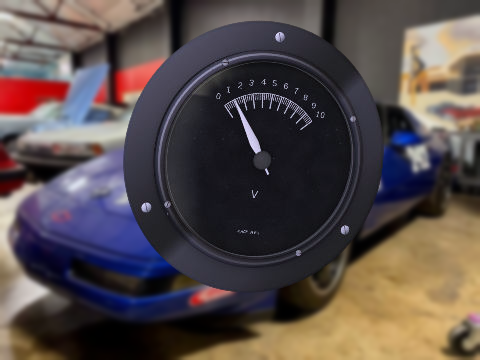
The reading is 1; V
